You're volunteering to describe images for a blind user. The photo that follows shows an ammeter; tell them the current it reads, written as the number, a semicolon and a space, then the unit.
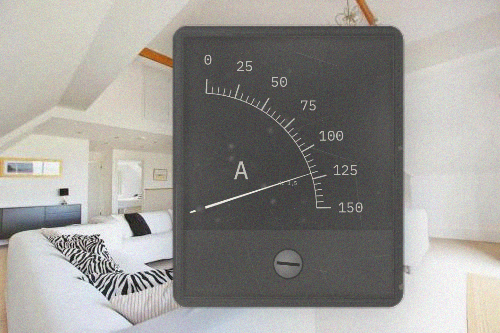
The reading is 120; A
